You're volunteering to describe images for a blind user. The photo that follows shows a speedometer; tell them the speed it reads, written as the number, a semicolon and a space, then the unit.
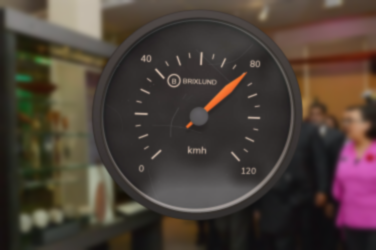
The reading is 80; km/h
